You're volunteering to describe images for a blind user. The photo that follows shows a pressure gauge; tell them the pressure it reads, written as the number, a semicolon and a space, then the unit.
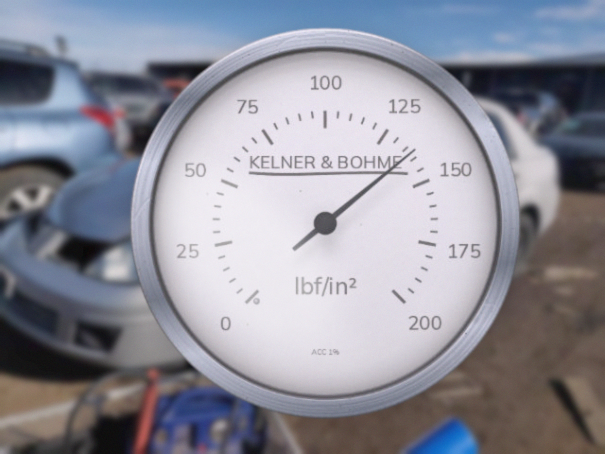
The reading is 137.5; psi
